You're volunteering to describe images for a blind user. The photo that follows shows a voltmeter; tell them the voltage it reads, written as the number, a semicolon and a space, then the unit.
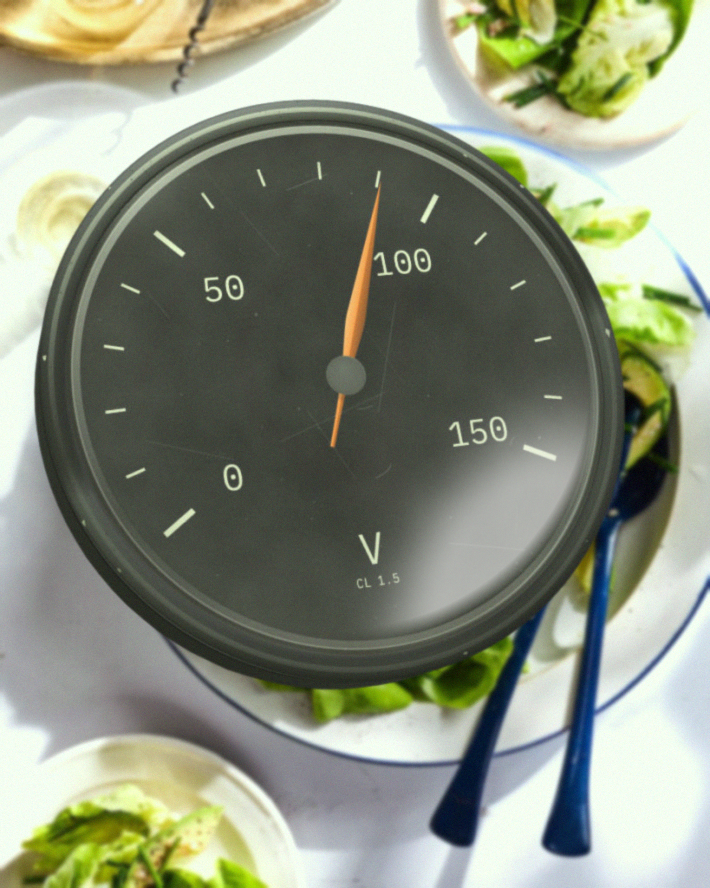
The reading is 90; V
